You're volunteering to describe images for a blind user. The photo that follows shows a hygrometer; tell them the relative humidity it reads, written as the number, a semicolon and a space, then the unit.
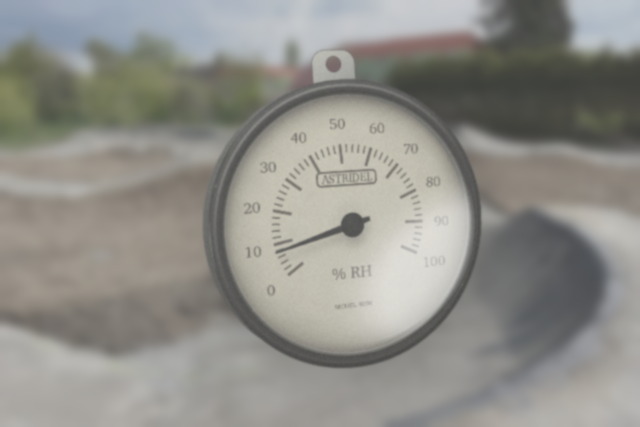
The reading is 8; %
